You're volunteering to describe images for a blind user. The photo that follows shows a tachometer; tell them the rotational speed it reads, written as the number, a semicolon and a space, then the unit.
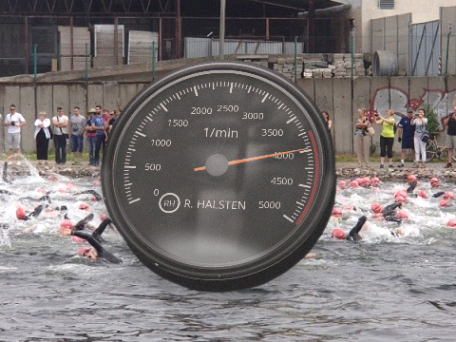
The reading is 4000; rpm
